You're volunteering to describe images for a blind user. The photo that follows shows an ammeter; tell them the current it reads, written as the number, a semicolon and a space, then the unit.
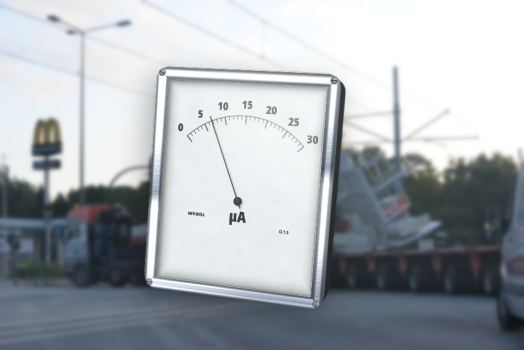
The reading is 7; µA
